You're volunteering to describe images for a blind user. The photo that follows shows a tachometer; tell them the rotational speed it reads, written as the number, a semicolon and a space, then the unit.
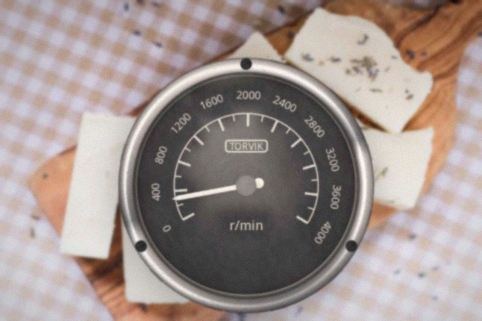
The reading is 300; rpm
